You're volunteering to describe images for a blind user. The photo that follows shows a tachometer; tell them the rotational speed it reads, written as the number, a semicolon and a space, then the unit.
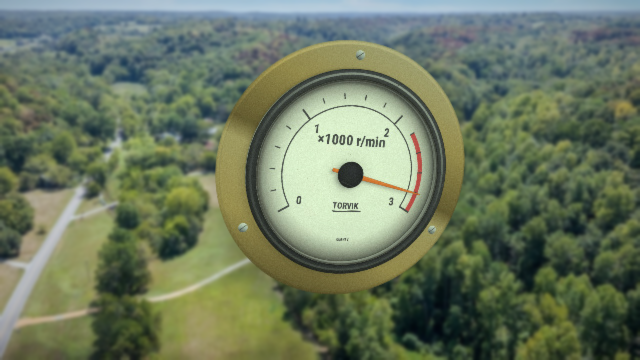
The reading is 2800; rpm
